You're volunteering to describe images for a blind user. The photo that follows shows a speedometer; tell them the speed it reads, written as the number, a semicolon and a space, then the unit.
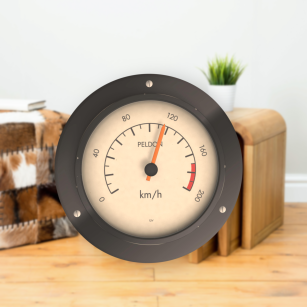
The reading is 115; km/h
